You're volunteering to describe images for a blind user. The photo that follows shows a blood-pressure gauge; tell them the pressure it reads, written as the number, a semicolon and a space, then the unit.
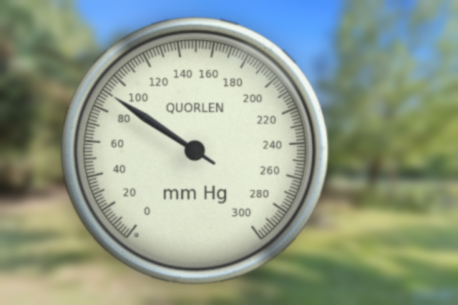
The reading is 90; mmHg
